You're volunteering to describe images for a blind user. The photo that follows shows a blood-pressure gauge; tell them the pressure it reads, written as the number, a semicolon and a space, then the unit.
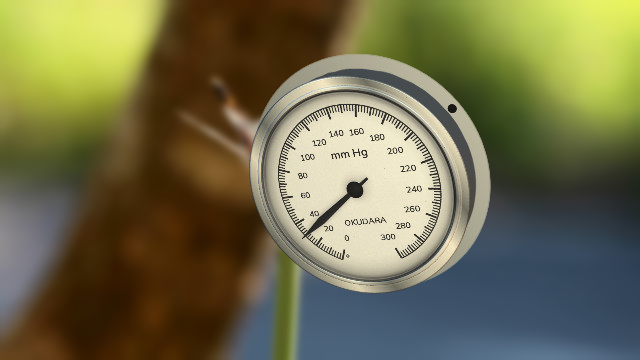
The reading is 30; mmHg
